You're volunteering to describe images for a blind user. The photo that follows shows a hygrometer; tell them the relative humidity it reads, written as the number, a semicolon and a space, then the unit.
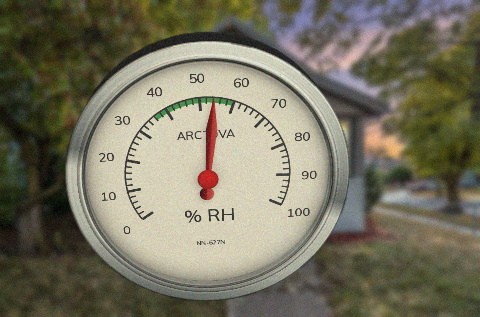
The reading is 54; %
